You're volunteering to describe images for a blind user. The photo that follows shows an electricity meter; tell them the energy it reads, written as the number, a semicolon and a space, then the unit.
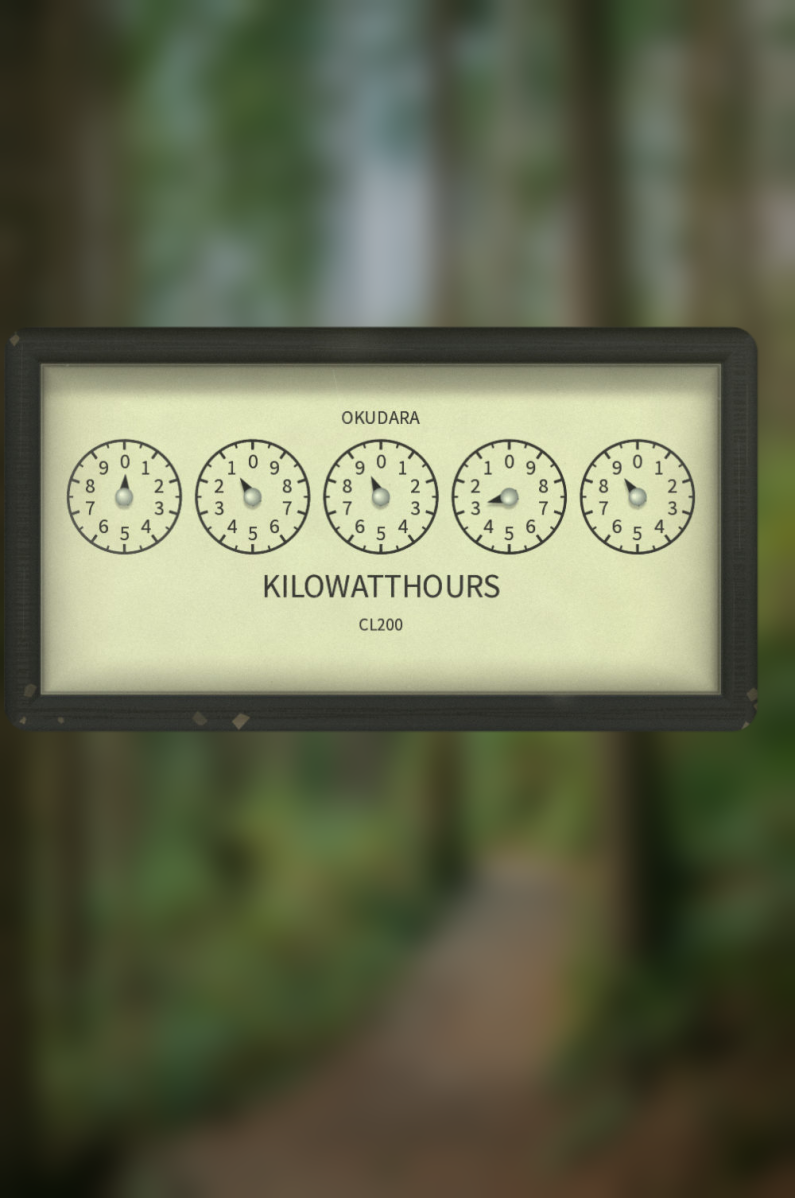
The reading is 929; kWh
